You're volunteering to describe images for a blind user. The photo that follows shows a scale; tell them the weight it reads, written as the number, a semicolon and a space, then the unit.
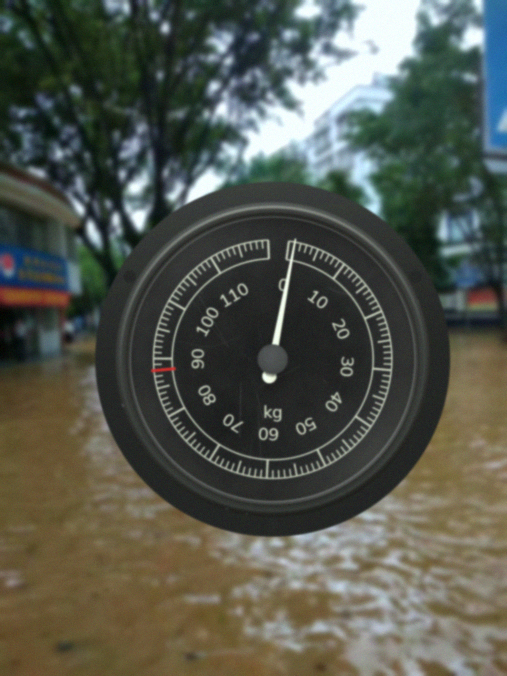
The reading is 1; kg
